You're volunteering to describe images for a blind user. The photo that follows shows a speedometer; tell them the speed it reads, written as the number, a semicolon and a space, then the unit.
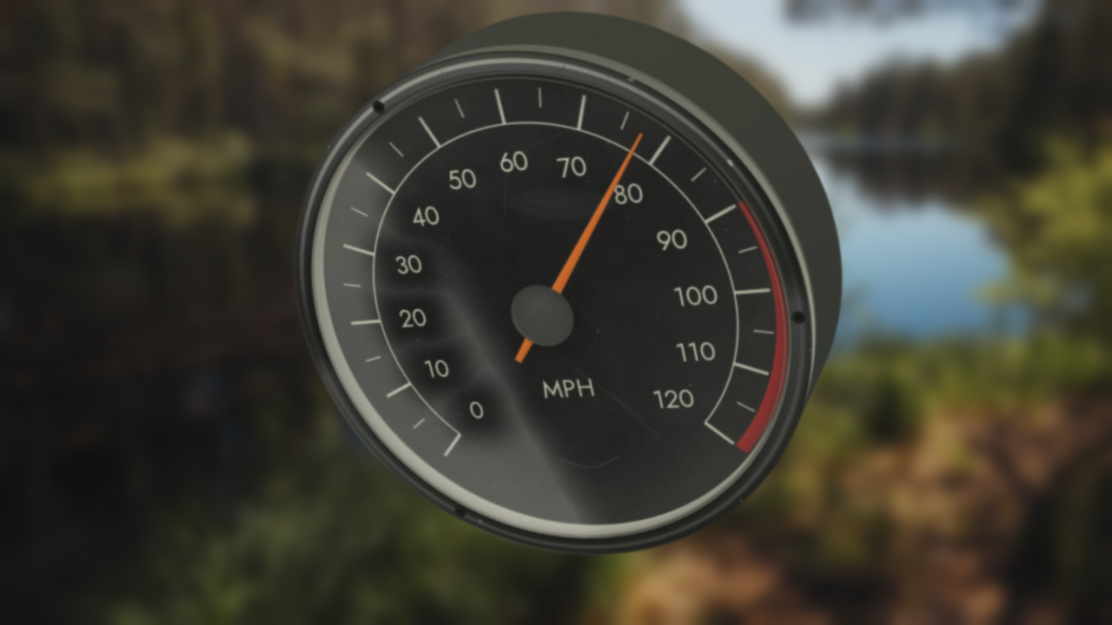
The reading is 77.5; mph
